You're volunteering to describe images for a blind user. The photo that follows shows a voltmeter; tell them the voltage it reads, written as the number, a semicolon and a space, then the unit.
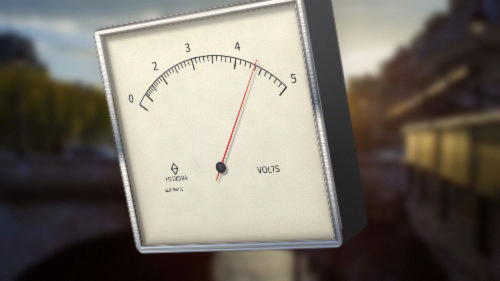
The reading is 4.4; V
